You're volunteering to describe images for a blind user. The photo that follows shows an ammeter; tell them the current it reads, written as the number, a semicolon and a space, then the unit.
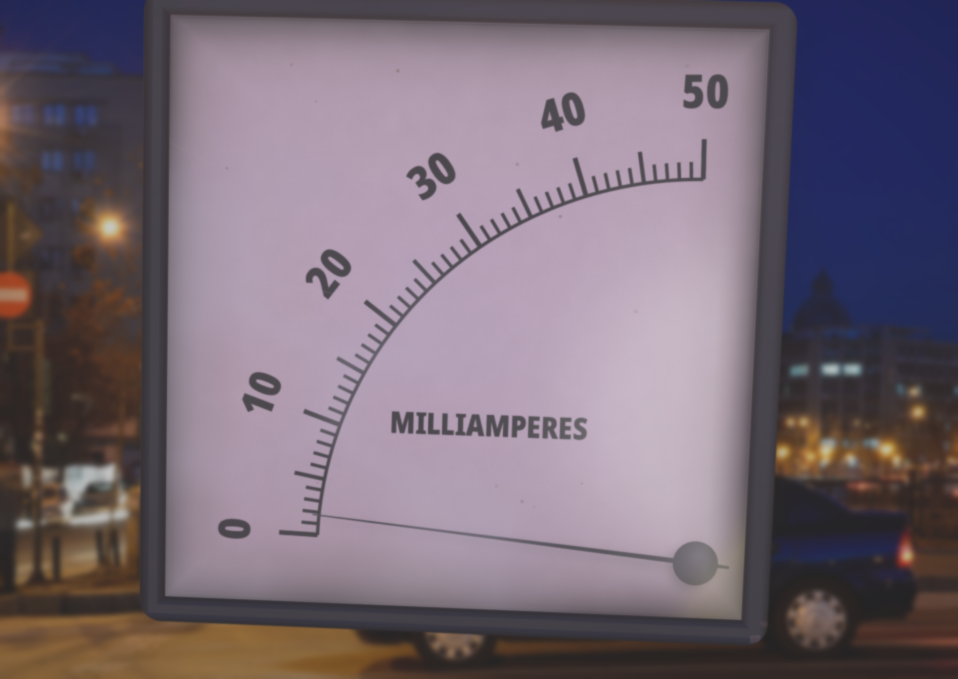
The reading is 2; mA
